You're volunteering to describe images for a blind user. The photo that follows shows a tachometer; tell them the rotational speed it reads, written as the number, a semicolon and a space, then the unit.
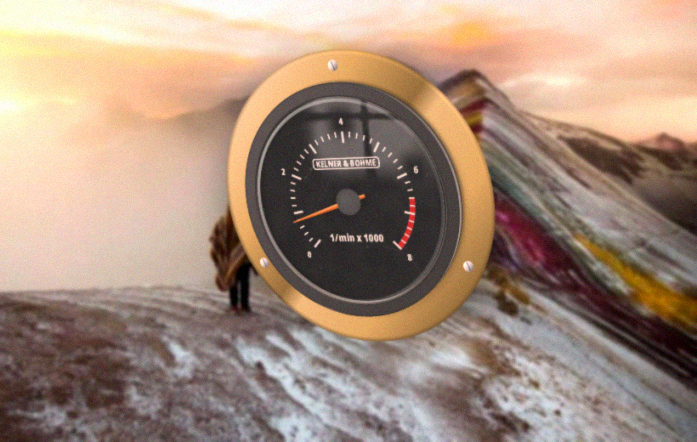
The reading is 800; rpm
